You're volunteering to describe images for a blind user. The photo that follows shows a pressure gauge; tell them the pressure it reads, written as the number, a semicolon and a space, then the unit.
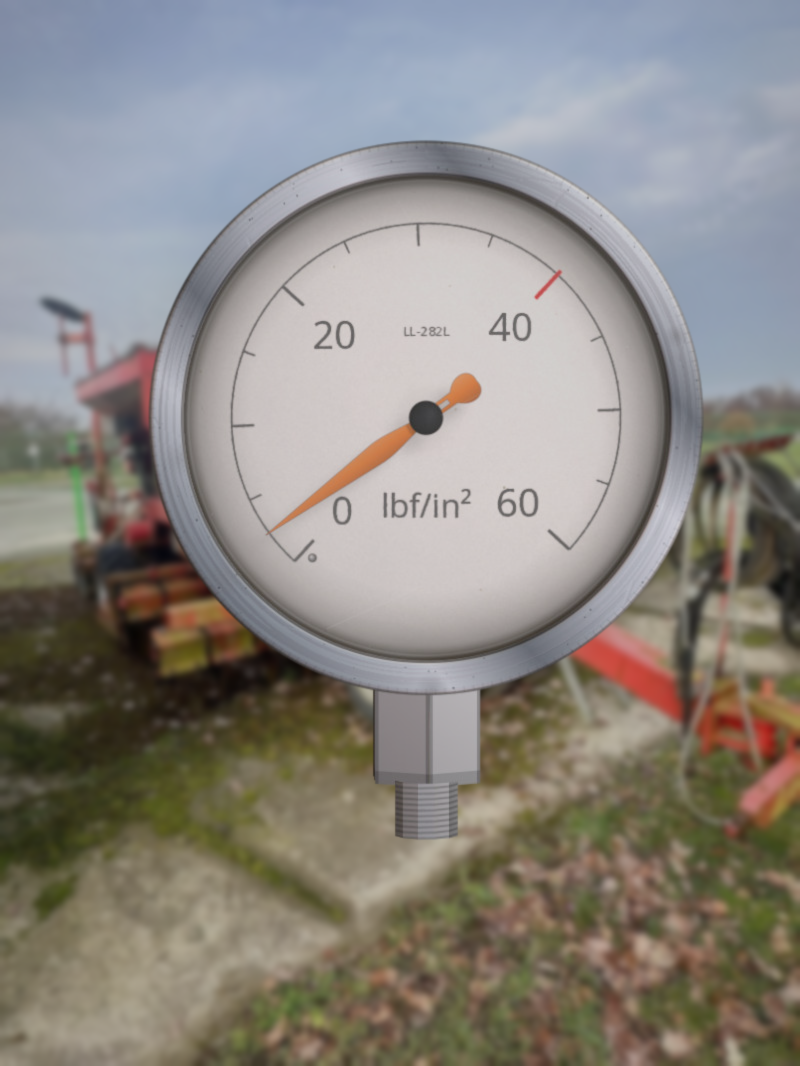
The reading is 2.5; psi
